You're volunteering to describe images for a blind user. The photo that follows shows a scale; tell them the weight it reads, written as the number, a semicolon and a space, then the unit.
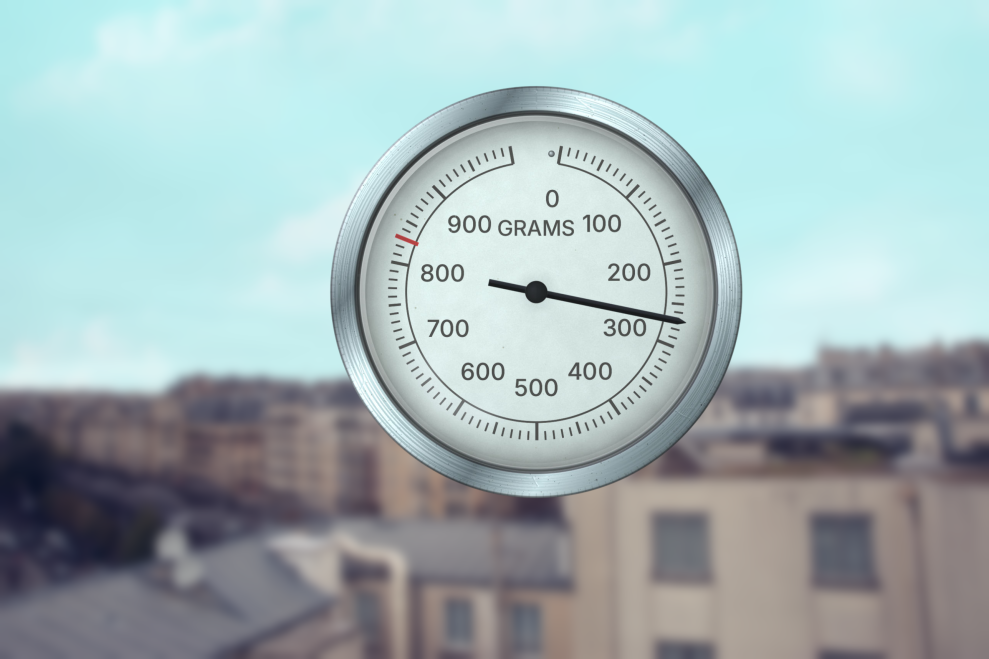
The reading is 270; g
